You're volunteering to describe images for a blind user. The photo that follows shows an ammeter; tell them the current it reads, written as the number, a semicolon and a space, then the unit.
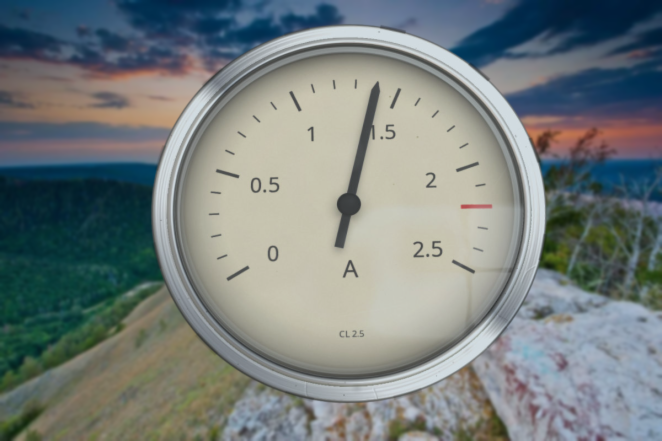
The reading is 1.4; A
